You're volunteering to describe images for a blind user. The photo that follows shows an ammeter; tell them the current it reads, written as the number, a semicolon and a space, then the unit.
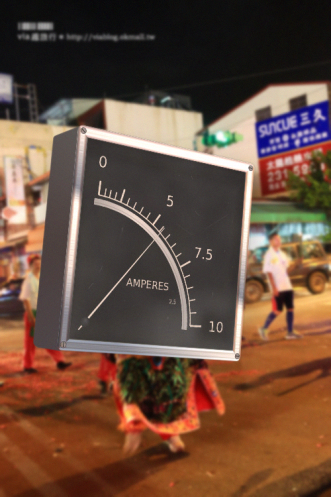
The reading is 5.5; A
